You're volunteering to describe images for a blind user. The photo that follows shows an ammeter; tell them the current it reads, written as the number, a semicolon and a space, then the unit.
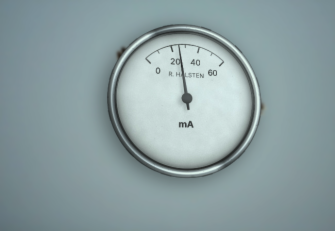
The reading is 25; mA
